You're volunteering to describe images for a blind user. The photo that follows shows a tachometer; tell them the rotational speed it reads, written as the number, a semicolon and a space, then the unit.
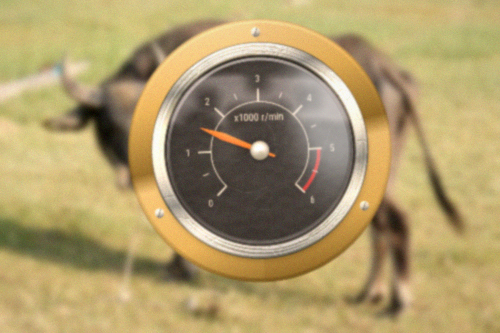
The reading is 1500; rpm
